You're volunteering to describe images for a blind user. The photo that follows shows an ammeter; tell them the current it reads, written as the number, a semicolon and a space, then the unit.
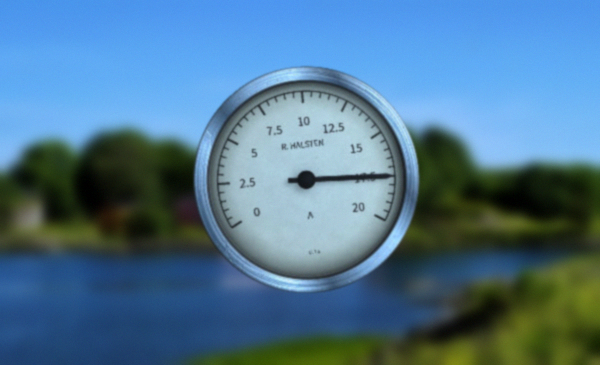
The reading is 17.5; A
